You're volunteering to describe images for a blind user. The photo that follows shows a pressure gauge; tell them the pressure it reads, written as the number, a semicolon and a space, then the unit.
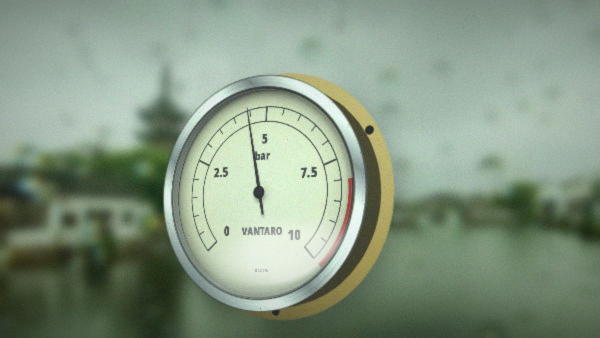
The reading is 4.5; bar
